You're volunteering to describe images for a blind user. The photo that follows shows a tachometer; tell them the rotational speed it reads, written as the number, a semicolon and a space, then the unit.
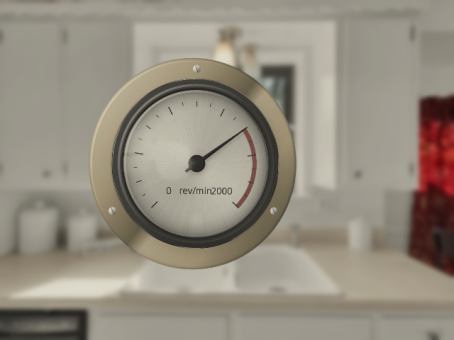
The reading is 1400; rpm
